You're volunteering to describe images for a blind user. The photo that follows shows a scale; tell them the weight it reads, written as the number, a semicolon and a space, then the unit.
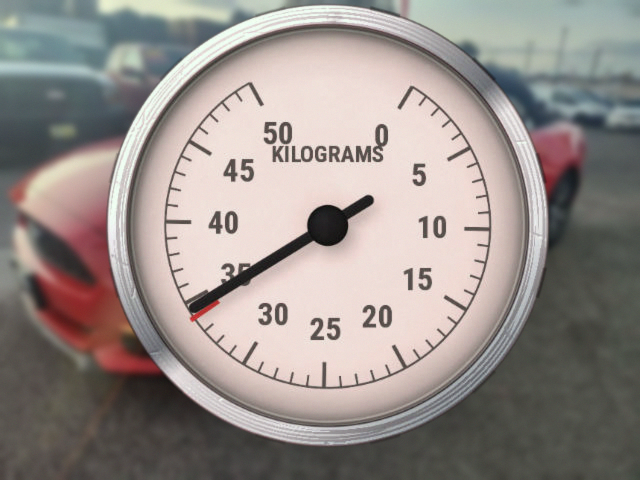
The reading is 34.5; kg
